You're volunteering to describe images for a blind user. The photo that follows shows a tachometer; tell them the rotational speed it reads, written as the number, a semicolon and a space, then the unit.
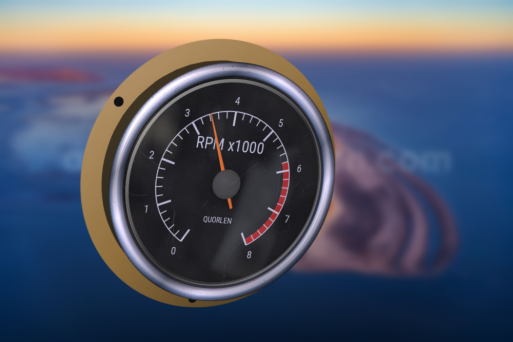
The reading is 3400; rpm
